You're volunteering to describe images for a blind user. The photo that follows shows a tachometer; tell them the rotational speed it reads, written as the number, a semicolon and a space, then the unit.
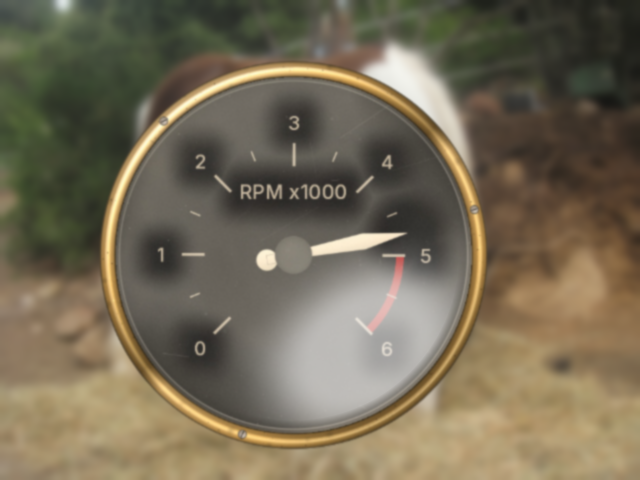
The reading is 4750; rpm
